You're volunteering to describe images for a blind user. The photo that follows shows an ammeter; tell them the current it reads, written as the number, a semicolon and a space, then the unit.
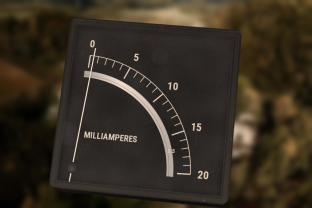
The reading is 0.5; mA
